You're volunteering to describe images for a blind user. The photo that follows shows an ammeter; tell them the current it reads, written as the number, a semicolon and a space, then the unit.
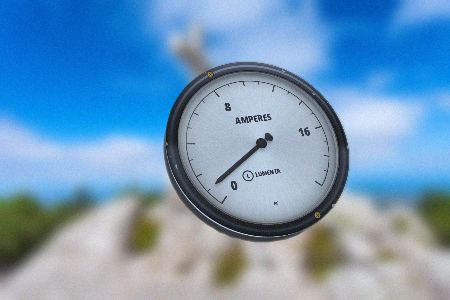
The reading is 1; A
